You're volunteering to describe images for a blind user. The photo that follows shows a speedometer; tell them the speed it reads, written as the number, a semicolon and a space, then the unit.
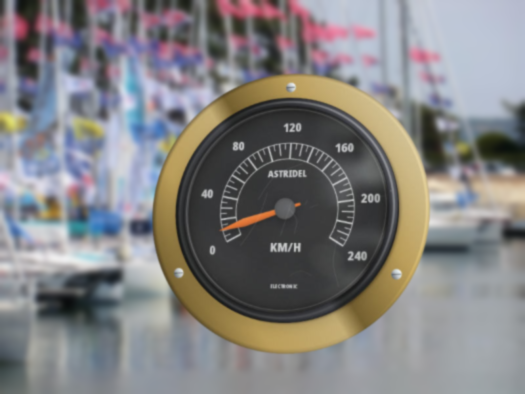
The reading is 10; km/h
